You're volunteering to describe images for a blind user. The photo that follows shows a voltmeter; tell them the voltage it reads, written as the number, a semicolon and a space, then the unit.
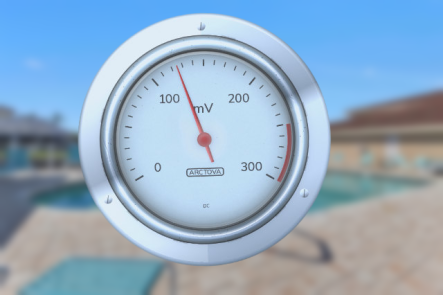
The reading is 125; mV
